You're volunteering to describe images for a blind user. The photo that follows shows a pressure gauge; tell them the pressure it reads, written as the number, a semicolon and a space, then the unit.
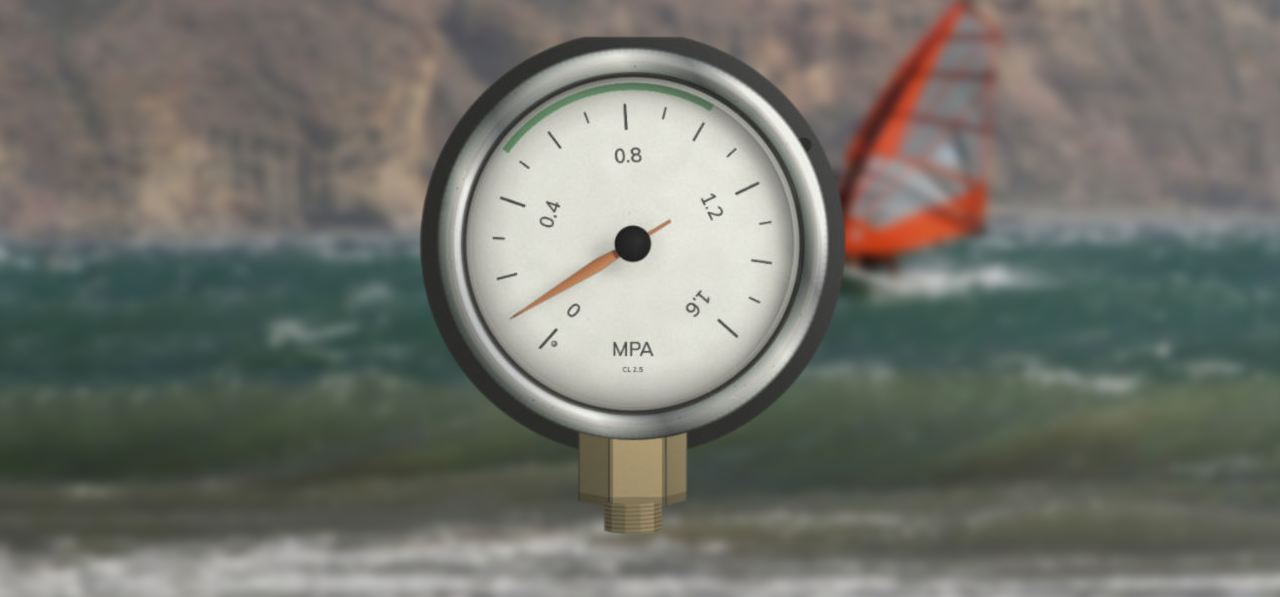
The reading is 0.1; MPa
